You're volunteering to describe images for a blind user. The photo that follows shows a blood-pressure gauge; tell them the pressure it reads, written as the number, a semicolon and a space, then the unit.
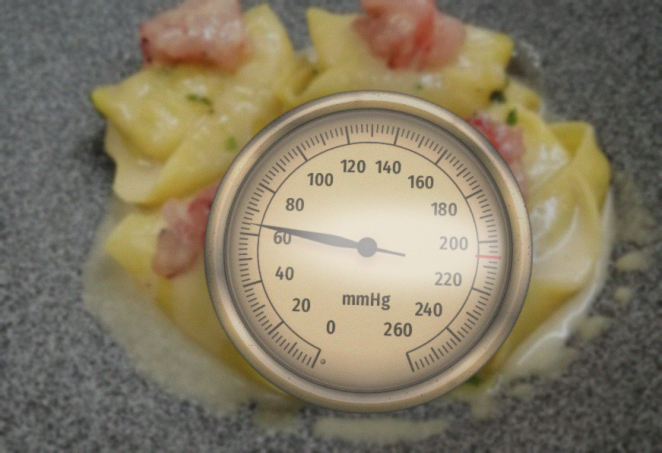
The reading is 64; mmHg
